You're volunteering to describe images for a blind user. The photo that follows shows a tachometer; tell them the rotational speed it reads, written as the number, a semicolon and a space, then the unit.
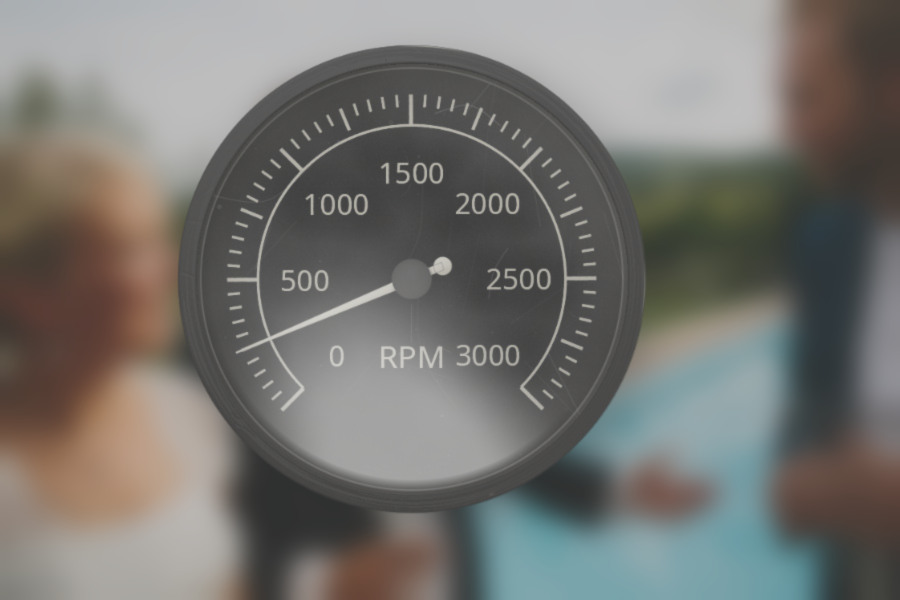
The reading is 250; rpm
